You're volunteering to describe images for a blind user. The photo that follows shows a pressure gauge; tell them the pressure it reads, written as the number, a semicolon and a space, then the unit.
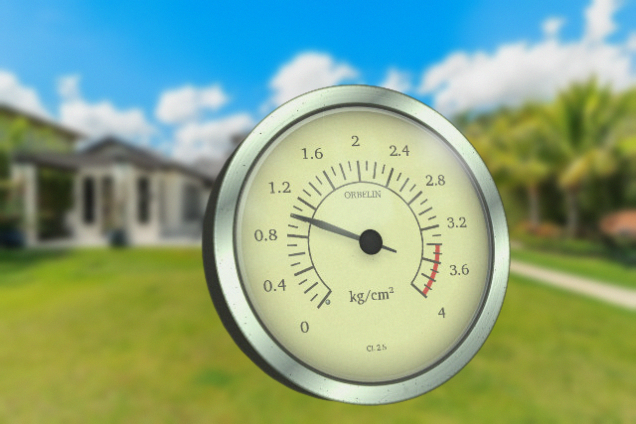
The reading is 1; kg/cm²
